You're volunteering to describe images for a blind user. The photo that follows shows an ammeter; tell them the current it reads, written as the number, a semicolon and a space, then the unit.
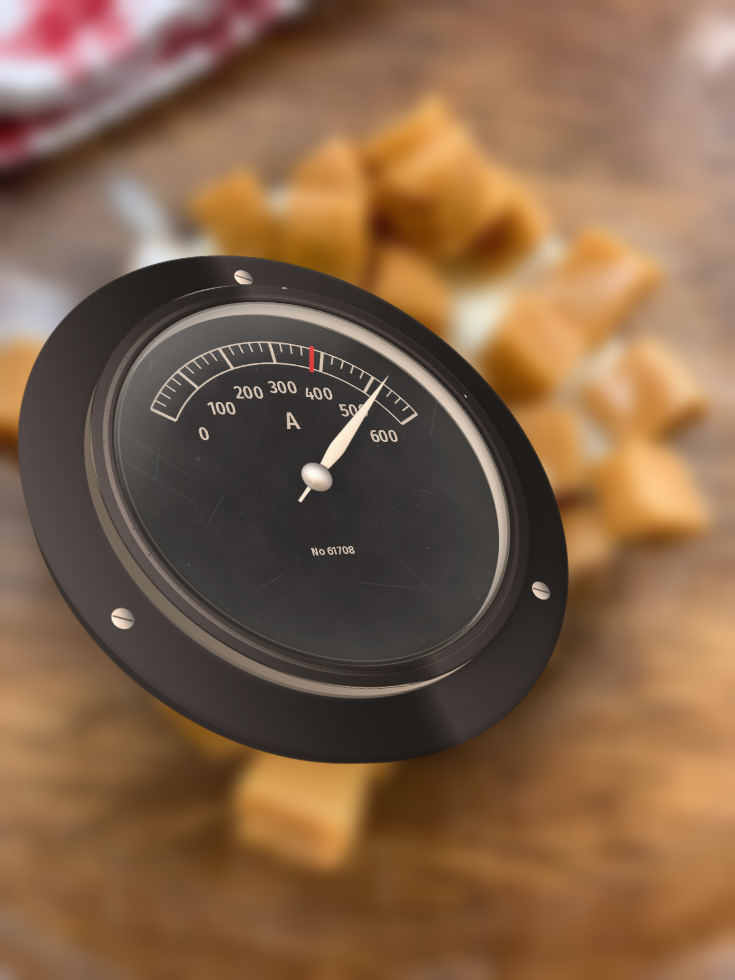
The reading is 520; A
